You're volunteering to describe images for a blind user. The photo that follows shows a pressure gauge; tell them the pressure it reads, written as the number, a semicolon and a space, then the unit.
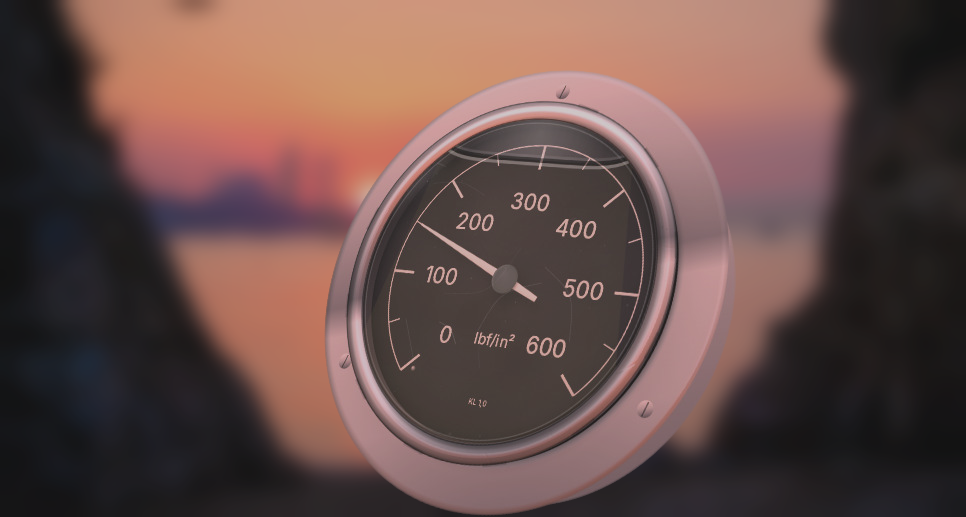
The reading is 150; psi
